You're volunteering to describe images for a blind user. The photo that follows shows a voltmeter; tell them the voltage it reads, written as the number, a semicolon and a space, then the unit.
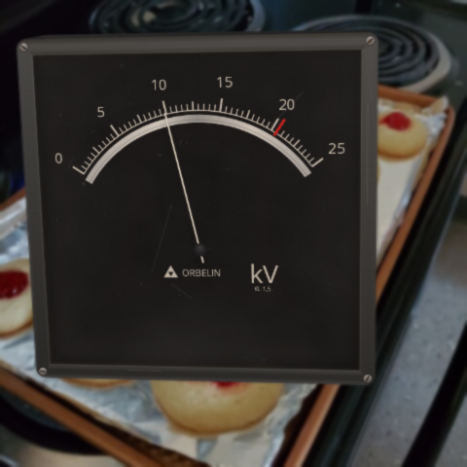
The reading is 10; kV
